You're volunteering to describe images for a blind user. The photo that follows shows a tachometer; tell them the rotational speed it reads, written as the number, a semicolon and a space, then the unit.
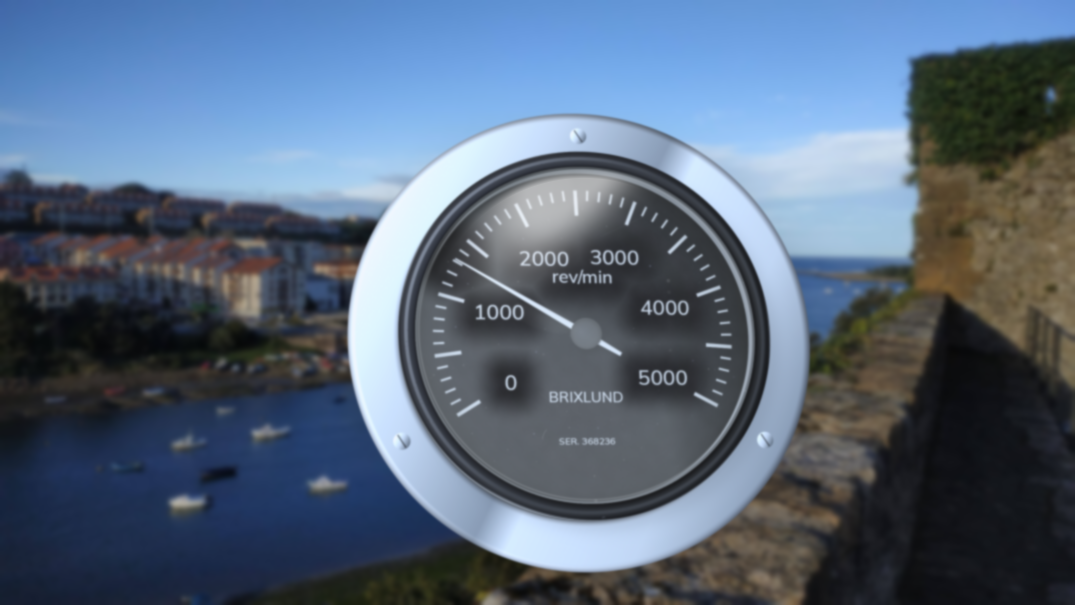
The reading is 1300; rpm
